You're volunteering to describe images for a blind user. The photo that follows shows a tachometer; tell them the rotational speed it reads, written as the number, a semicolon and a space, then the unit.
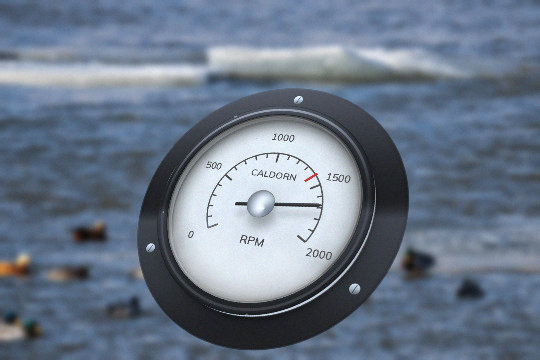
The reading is 1700; rpm
